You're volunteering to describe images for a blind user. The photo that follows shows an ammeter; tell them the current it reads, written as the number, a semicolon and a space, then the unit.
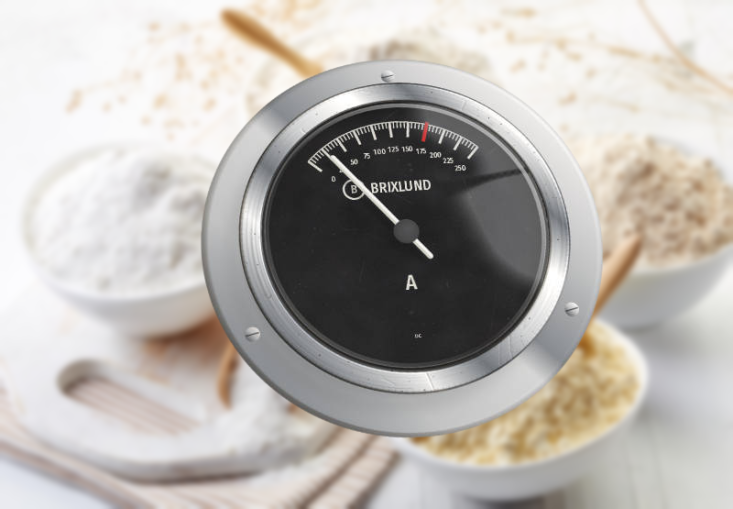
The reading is 25; A
